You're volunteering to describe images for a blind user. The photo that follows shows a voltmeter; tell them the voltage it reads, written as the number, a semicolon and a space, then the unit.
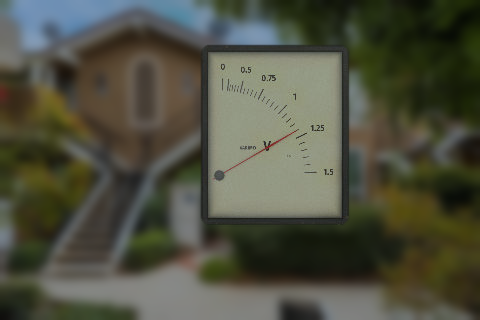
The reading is 1.2; V
